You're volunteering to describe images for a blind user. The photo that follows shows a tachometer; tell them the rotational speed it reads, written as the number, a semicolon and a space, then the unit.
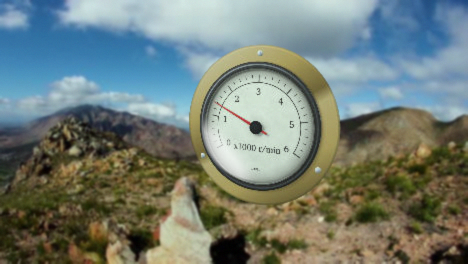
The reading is 1400; rpm
